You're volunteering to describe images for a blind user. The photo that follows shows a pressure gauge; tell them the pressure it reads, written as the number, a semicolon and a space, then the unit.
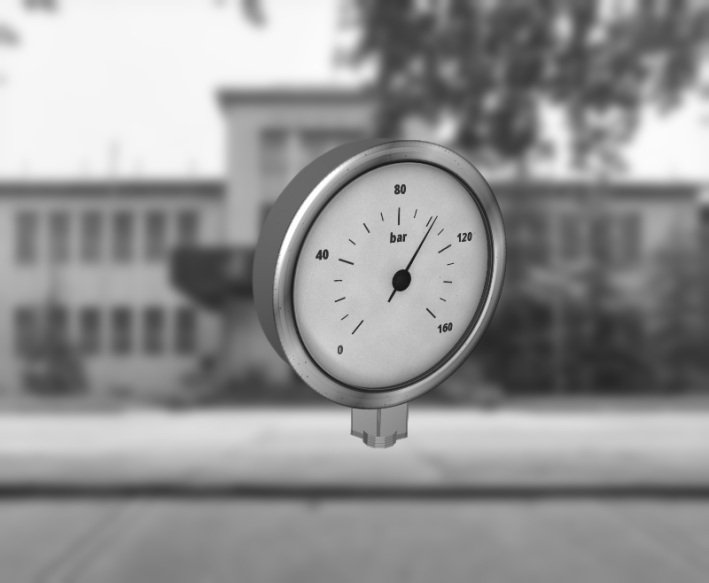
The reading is 100; bar
